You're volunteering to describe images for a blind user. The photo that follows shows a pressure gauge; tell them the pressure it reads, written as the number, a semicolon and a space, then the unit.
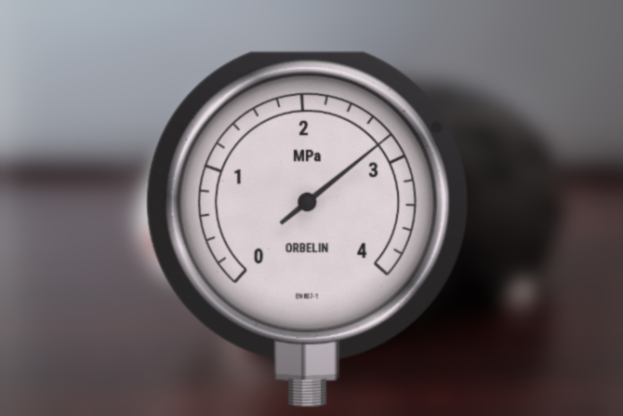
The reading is 2.8; MPa
